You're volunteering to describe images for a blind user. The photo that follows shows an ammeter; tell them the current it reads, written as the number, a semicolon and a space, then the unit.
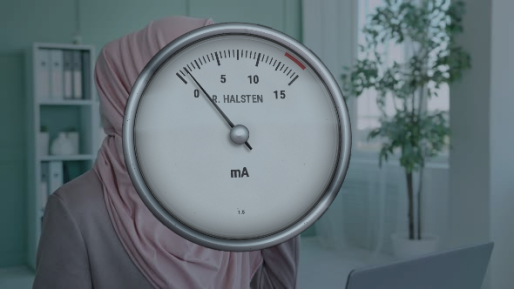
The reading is 1; mA
